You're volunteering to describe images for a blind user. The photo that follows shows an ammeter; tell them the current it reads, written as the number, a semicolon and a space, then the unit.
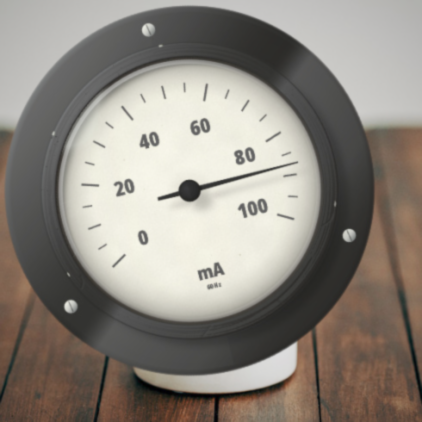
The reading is 87.5; mA
